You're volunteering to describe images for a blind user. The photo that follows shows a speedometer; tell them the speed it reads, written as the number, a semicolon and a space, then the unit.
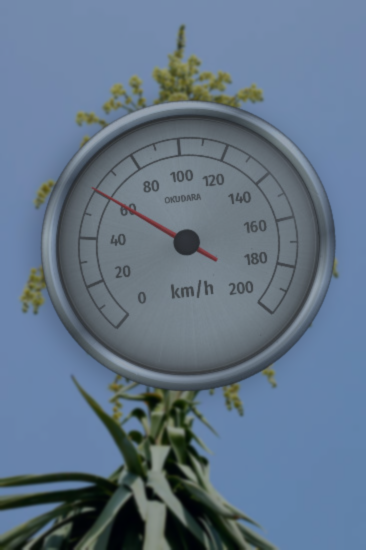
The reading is 60; km/h
